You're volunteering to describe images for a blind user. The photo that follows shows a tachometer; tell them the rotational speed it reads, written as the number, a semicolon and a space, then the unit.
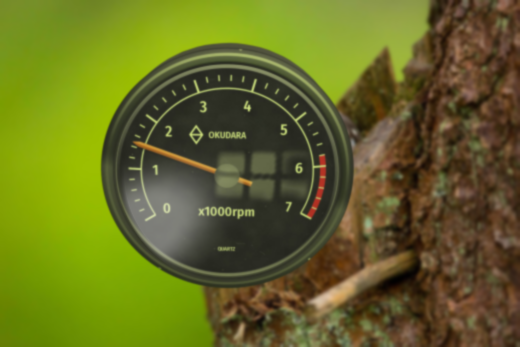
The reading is 1500; rpm
